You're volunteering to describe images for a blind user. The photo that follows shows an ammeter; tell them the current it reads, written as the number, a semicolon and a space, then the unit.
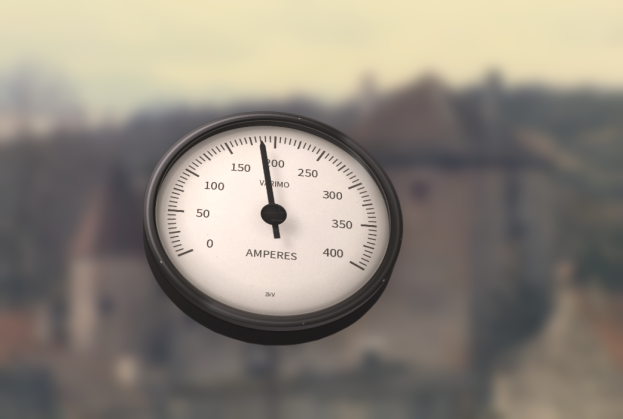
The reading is 185; A
